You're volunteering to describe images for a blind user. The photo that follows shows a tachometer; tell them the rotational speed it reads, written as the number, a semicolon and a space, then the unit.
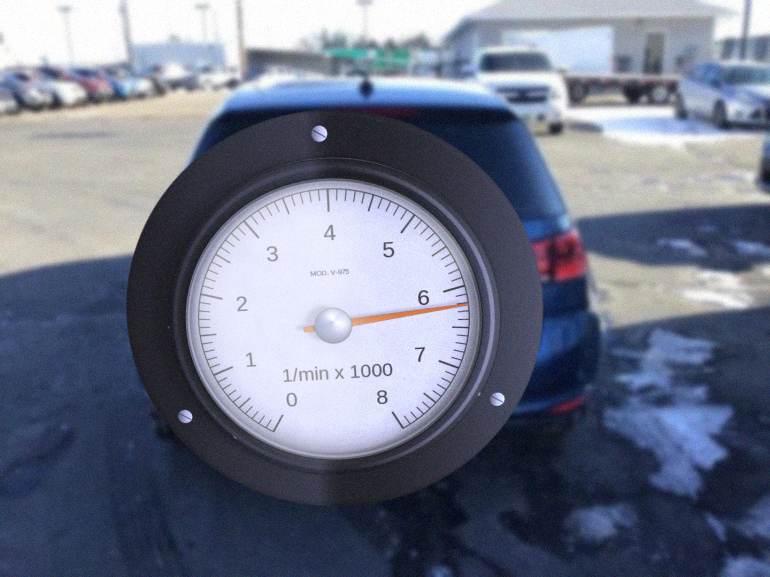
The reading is 6200; rpm
